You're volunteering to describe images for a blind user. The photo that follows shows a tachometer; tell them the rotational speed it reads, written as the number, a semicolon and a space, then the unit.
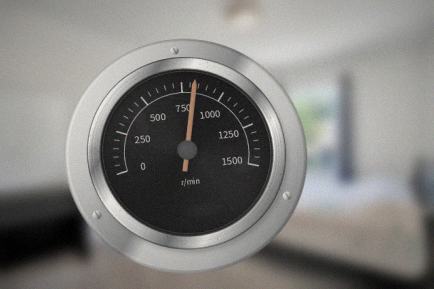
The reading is 825; rpm
